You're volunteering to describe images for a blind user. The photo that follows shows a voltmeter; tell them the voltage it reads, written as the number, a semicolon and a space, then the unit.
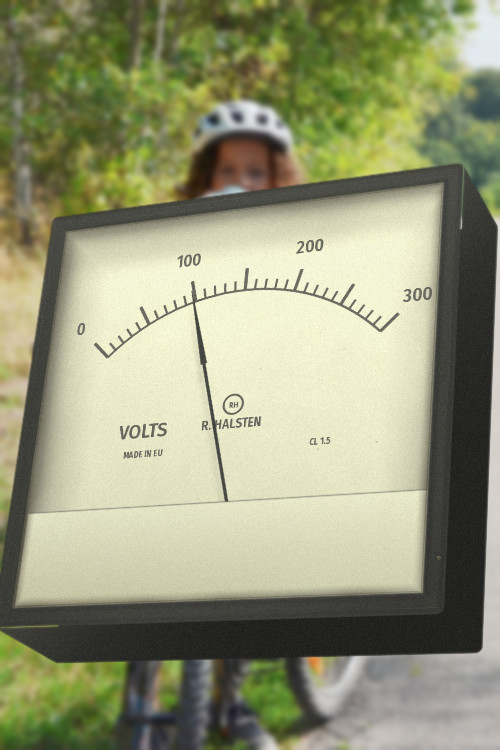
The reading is 100; V
